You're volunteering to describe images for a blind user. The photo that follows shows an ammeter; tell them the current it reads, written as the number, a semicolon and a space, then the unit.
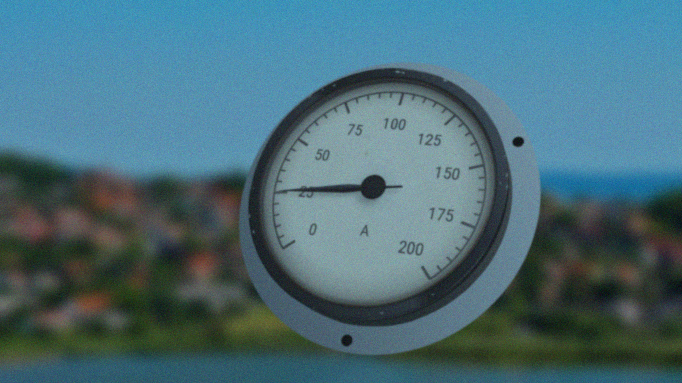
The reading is 25; A
